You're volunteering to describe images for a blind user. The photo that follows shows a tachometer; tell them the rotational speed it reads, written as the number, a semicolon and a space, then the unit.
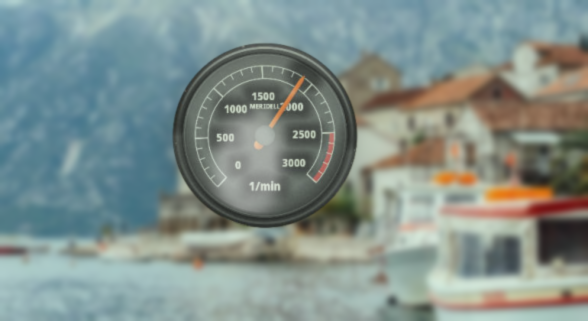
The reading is 1900; rpm
